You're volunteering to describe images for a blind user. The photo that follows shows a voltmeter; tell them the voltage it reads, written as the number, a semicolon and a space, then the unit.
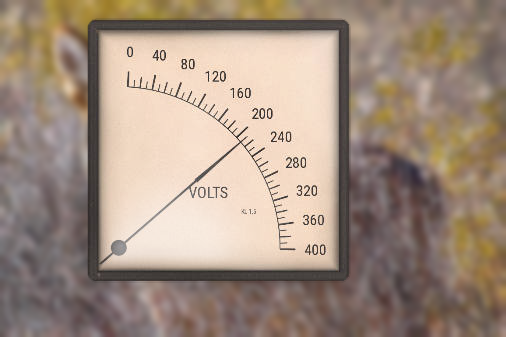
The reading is 210; V
